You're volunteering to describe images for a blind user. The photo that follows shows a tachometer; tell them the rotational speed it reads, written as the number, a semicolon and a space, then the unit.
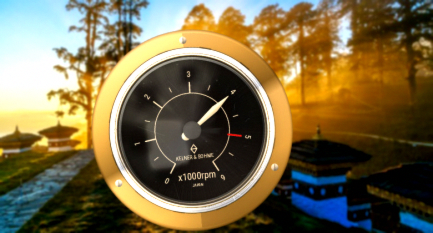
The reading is 4000; rpm
